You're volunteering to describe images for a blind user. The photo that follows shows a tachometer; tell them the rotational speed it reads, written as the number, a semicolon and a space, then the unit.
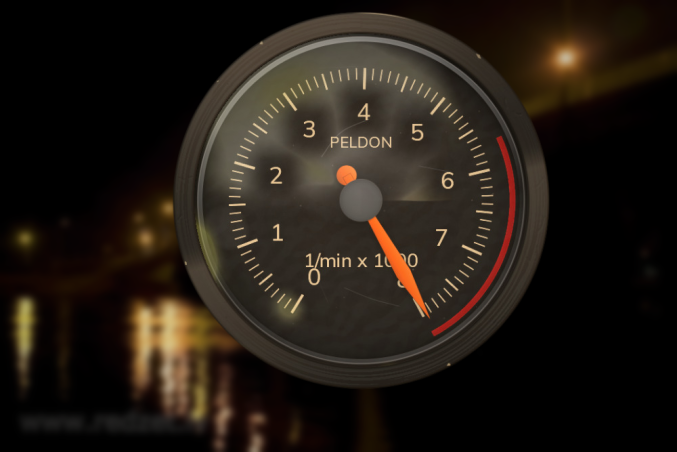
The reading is 7950; rpm
